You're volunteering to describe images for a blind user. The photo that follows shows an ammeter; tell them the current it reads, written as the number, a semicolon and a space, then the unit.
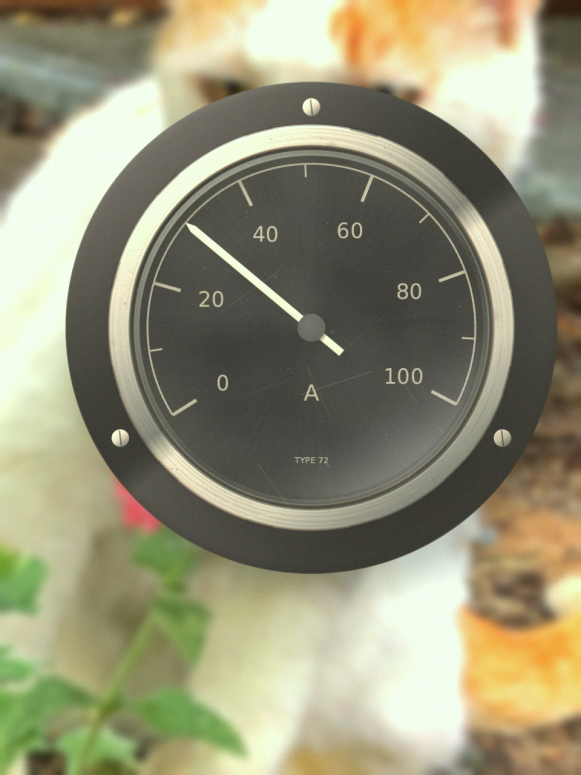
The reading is 30; A
